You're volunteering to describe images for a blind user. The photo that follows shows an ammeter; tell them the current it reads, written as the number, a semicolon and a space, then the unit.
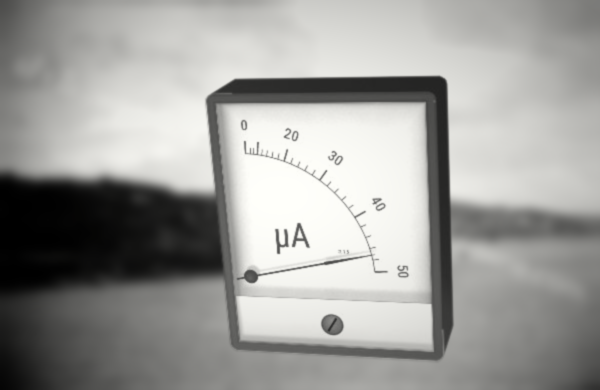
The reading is 47; µA
